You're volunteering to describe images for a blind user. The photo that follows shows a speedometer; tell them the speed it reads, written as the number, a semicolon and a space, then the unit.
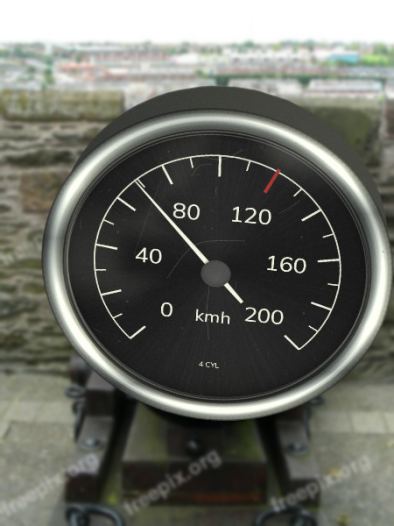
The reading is 70; km/h
